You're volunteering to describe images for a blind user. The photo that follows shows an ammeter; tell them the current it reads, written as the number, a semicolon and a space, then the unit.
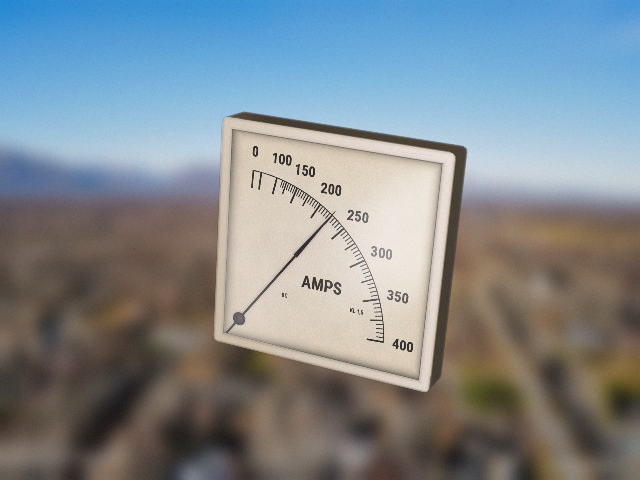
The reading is 225; A
